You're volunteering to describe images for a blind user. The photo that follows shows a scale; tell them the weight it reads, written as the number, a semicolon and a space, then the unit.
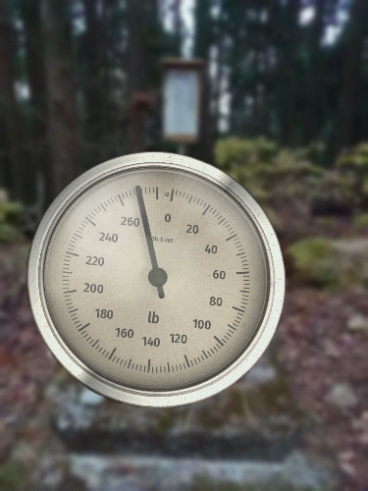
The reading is 270; lb
